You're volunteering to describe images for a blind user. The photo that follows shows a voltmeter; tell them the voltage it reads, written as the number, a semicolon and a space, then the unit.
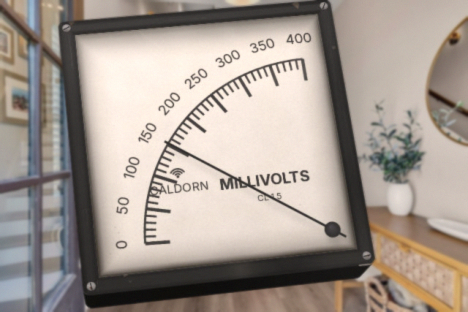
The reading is 150; mV
